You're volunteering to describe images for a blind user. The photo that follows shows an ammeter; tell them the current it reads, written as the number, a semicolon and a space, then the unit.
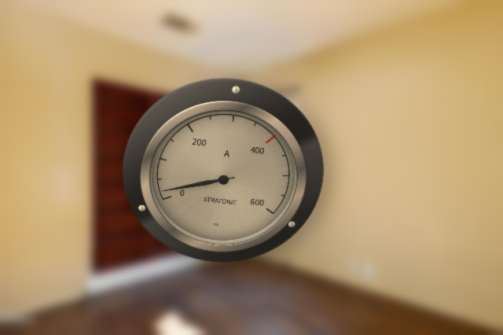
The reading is 25; A
